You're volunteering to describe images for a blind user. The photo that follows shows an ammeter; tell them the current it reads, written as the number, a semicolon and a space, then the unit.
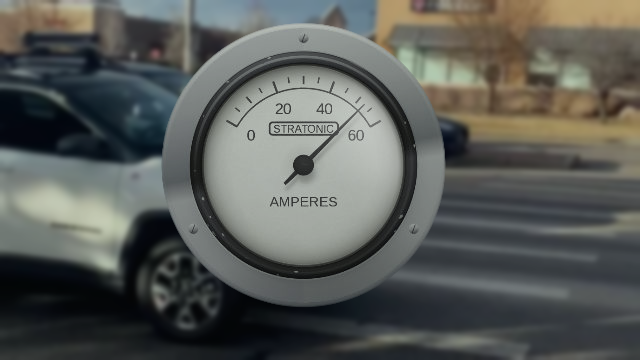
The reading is 52.5; A
